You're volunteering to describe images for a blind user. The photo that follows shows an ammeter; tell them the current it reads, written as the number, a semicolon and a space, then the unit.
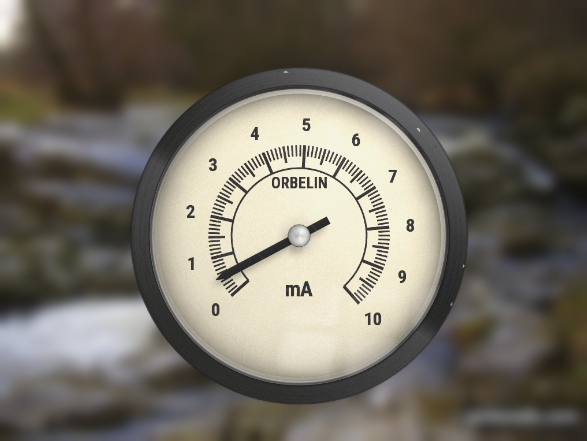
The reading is 0.5; mA
